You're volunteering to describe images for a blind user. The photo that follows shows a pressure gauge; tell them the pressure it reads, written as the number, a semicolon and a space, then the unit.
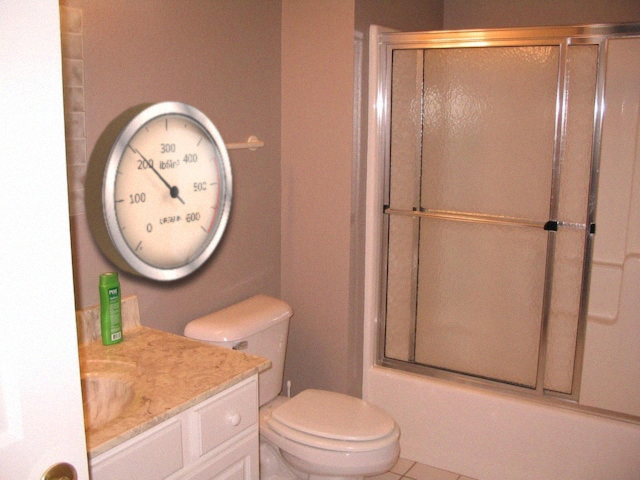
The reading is 200; psi
